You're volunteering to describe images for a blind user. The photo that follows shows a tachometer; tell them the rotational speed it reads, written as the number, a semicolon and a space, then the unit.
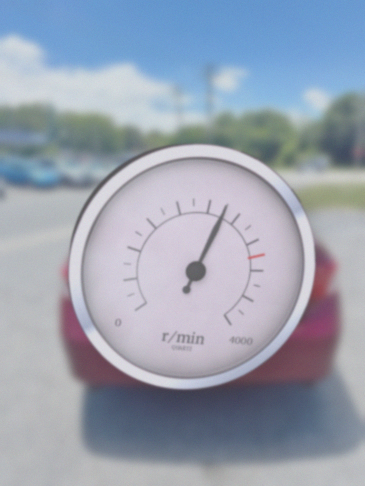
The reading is 2200; rpm
